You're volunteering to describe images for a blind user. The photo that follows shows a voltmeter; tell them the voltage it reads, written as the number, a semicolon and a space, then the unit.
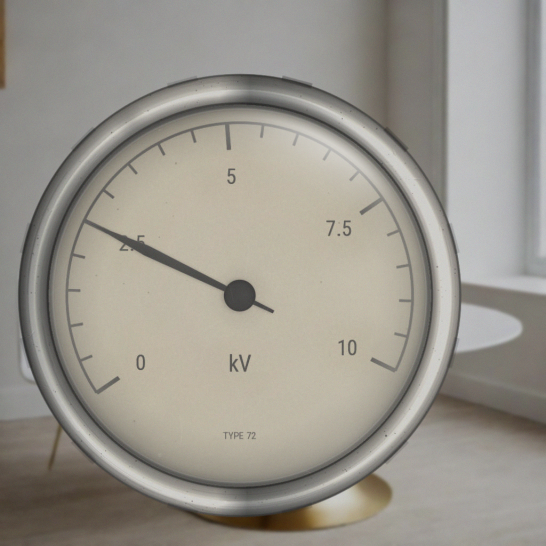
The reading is 2.5; kV
